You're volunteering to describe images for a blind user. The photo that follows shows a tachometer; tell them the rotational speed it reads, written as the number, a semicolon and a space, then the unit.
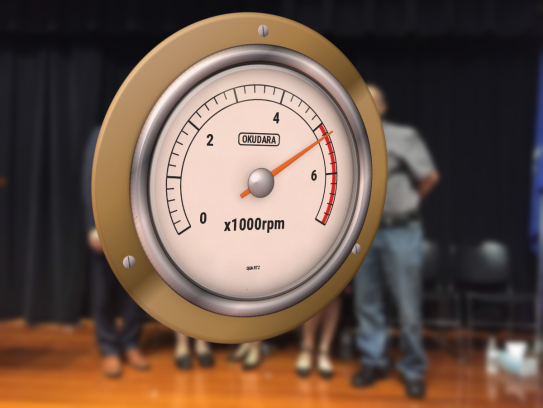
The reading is 5200; rpm
